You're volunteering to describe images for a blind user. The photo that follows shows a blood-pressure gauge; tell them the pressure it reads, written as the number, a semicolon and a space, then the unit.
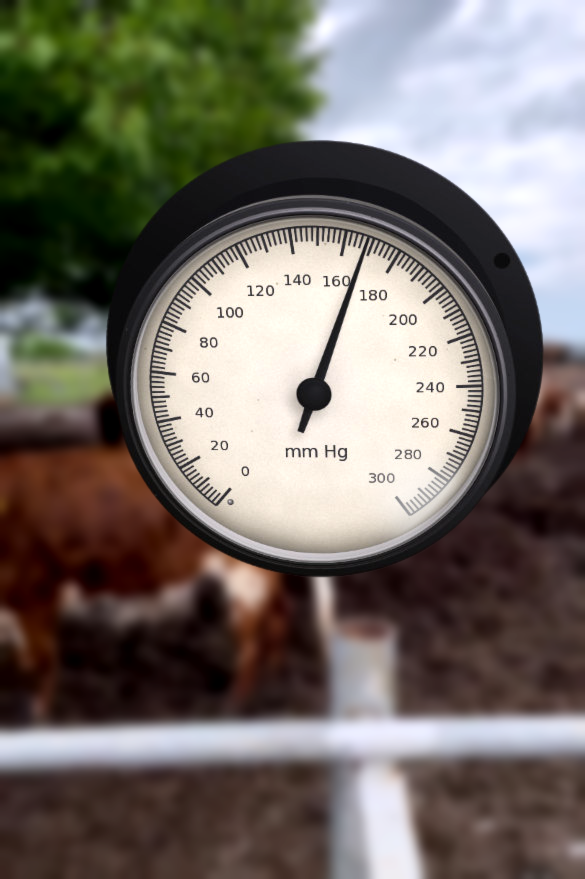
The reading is 168; mmHg
